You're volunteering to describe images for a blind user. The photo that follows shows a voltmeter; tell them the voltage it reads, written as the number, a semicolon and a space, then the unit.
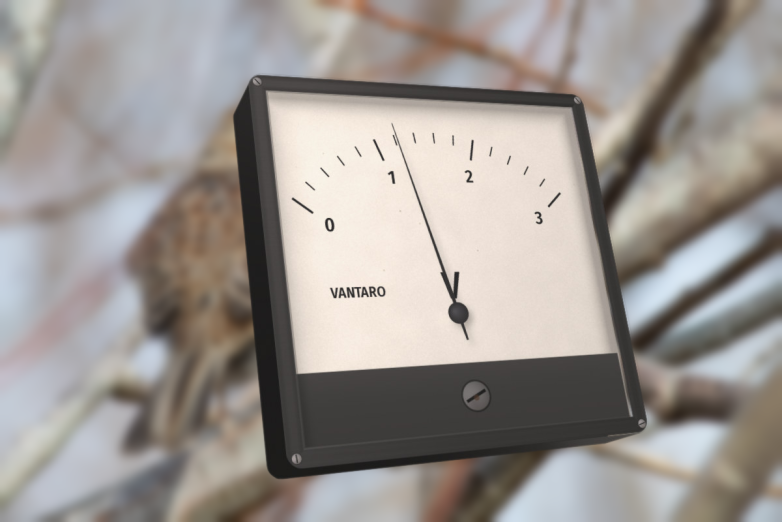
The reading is 1.2; V
